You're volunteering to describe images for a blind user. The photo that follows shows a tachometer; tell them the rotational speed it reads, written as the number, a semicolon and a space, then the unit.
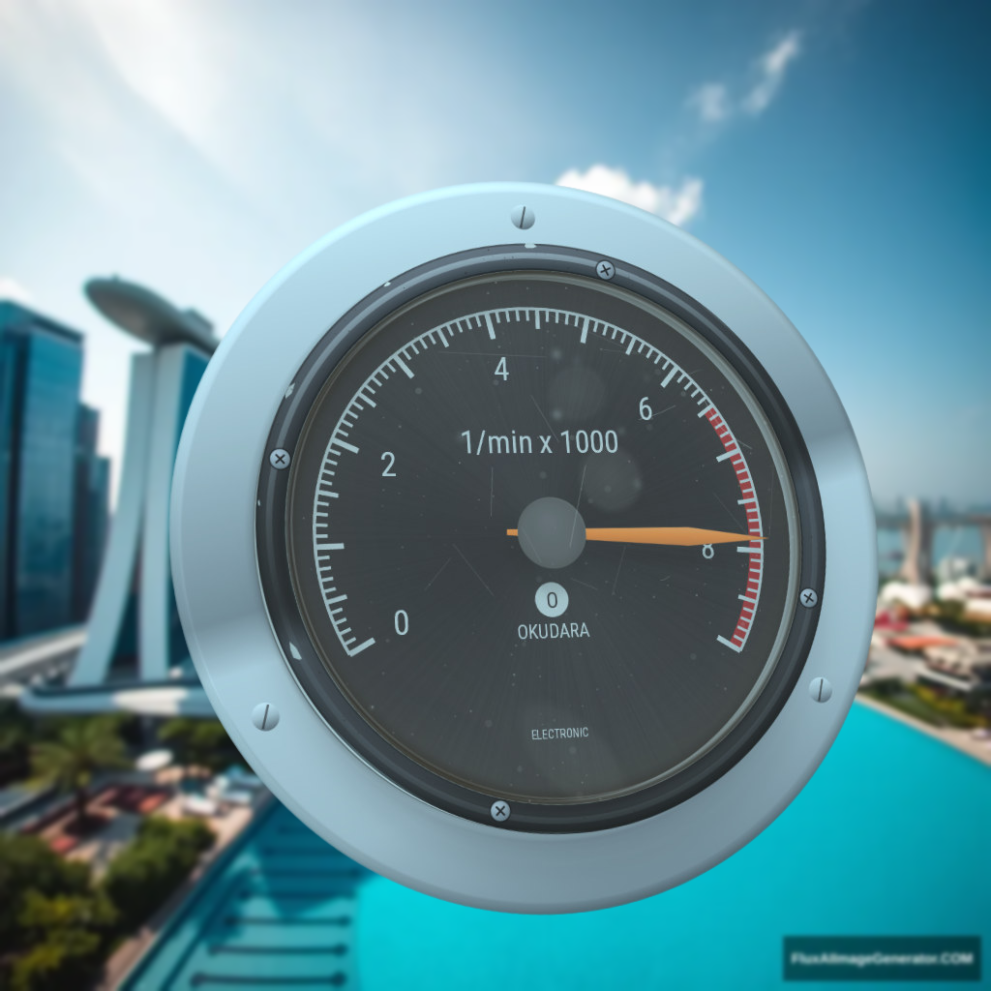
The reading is 7900; rpm
